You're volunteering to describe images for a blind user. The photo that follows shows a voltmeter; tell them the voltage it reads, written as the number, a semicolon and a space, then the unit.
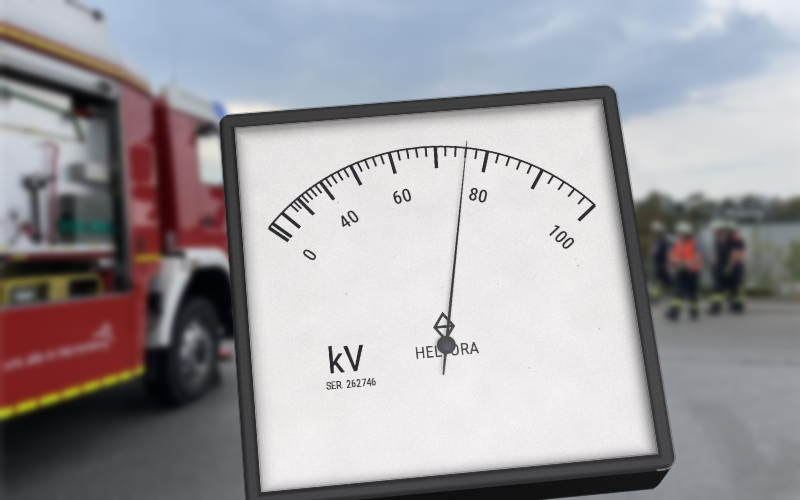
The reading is 76; kV
